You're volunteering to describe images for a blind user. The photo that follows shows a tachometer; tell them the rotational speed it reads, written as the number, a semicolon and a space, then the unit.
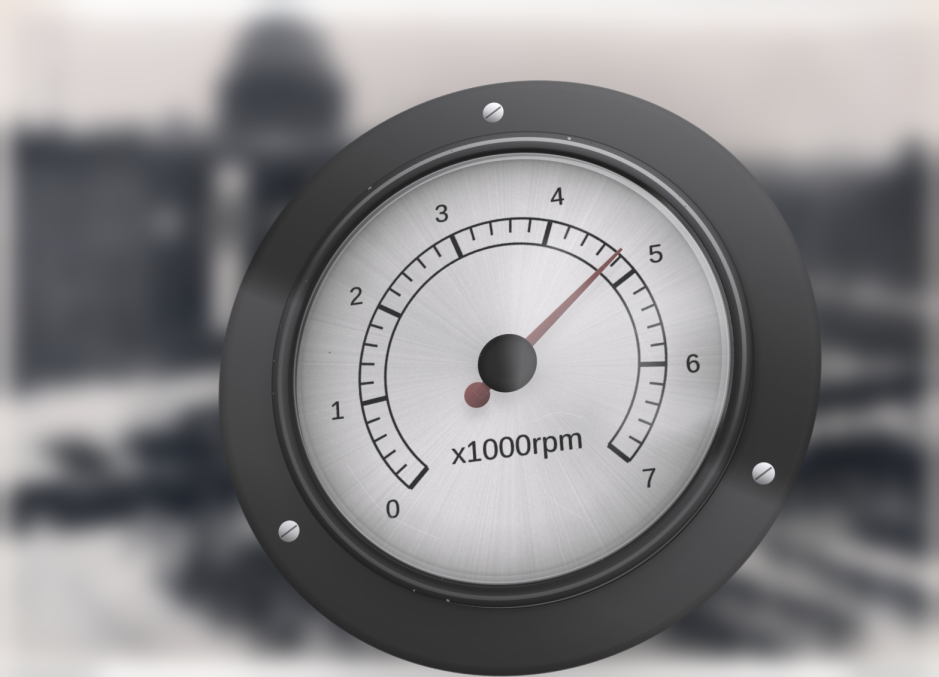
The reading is 4800; rpm
